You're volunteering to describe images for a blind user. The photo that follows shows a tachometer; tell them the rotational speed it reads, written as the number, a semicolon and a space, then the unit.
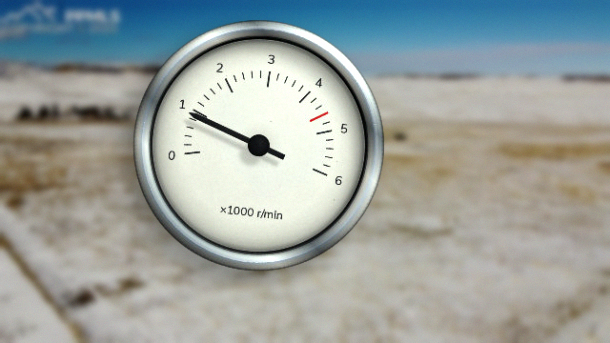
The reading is 900; rpm
